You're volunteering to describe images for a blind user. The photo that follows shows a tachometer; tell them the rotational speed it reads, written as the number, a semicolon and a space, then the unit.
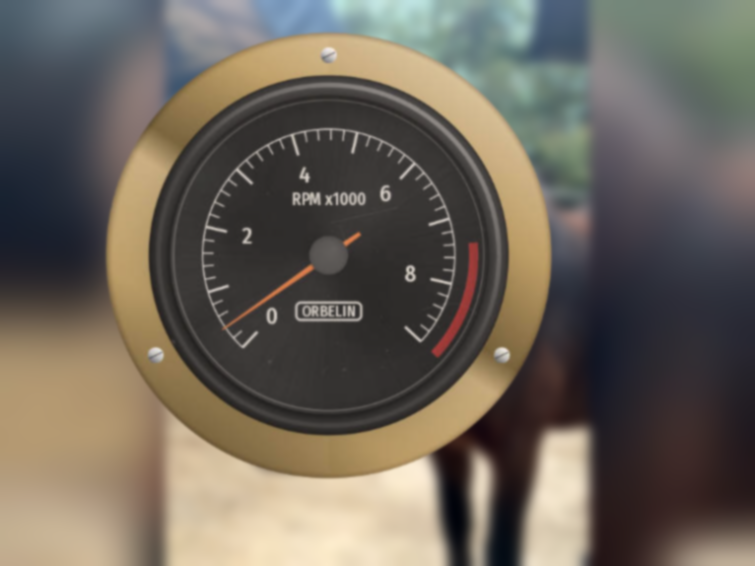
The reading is 400; rpm
